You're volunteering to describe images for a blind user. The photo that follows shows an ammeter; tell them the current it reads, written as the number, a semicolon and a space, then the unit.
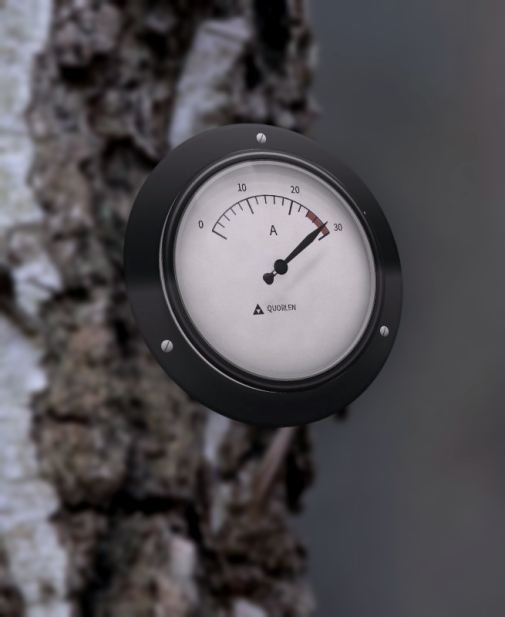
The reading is 28; A
